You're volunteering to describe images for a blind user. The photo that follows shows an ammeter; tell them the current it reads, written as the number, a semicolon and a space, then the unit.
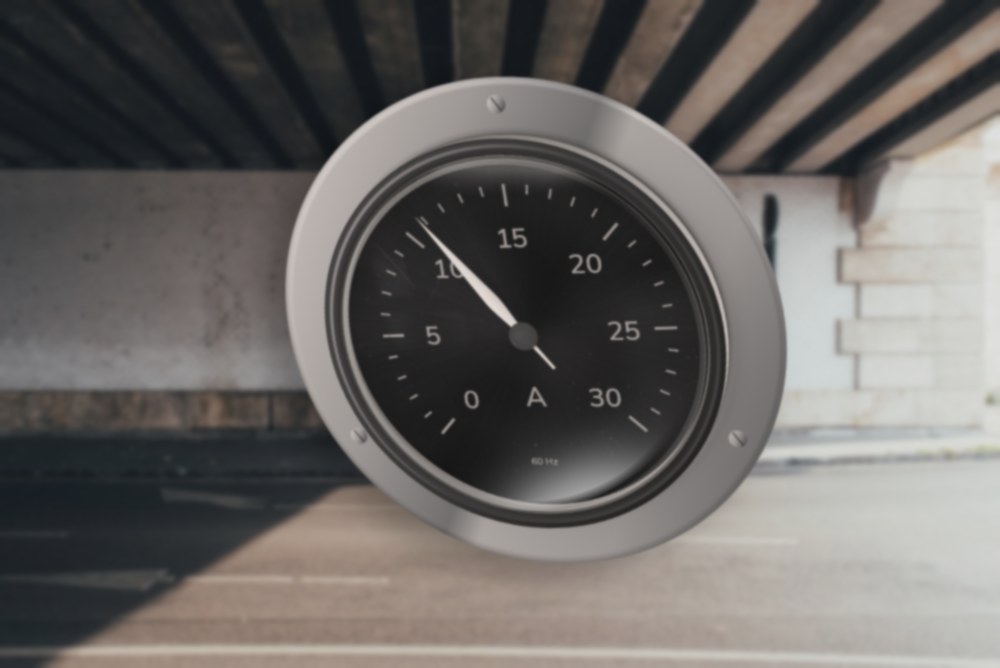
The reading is 11; A
